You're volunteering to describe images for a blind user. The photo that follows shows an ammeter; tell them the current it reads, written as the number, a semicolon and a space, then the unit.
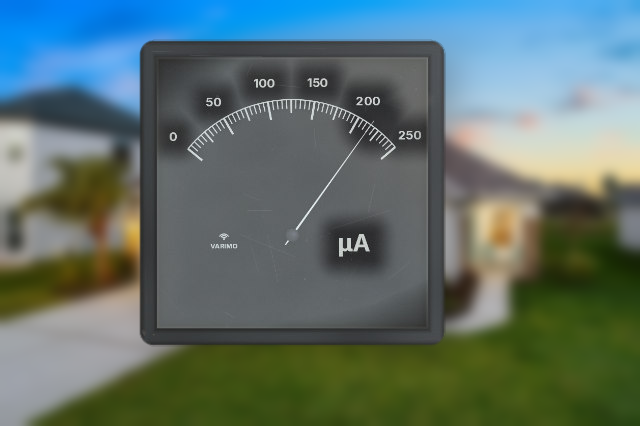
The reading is 215; µA
